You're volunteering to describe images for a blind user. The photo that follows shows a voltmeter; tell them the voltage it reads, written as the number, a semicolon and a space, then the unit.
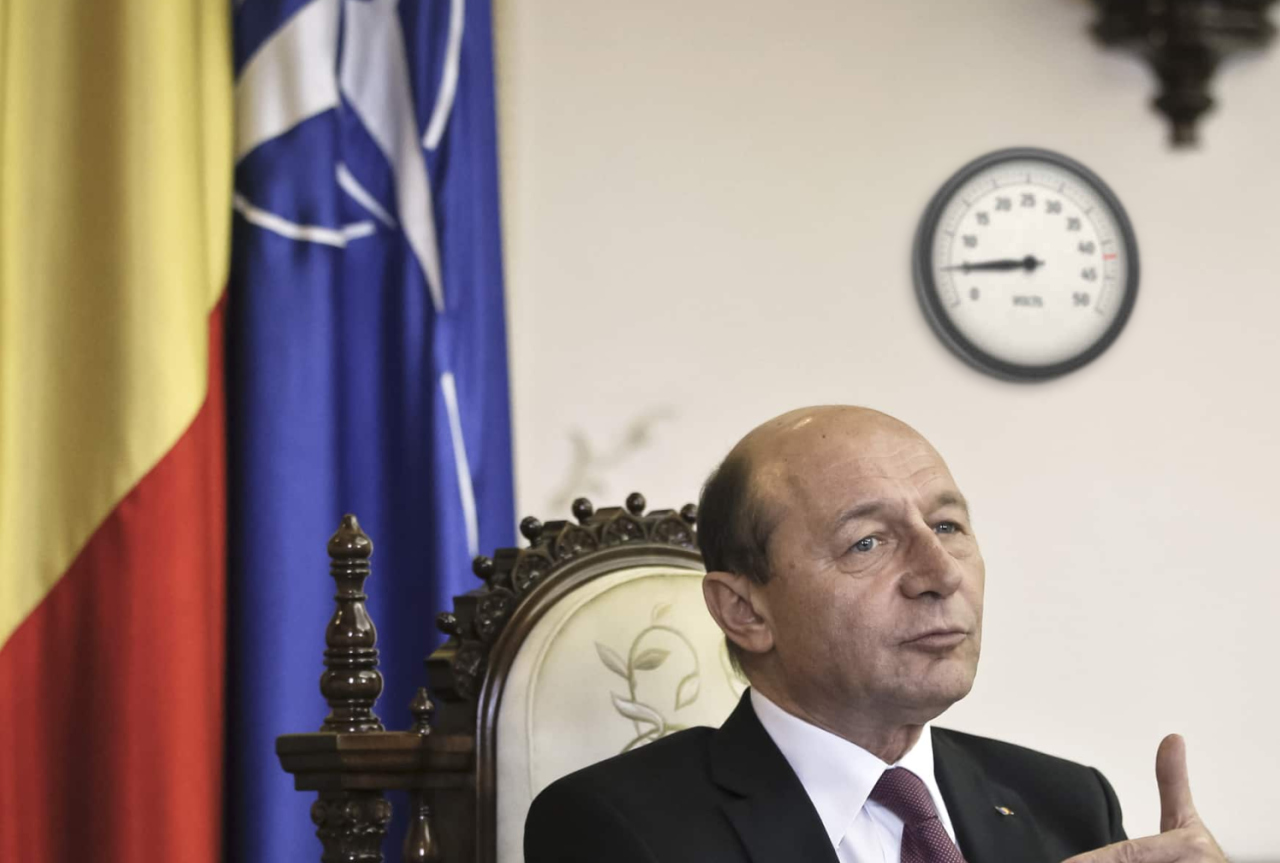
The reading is 5; V
